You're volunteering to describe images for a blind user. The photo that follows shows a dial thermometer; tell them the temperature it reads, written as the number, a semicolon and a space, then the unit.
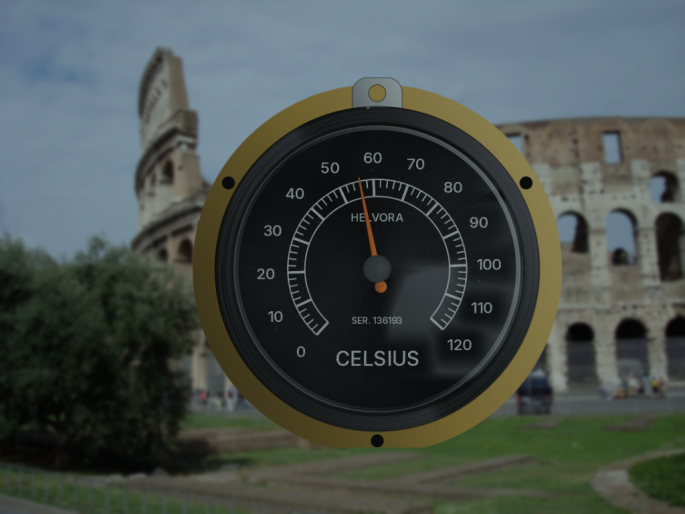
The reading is 56; °C
